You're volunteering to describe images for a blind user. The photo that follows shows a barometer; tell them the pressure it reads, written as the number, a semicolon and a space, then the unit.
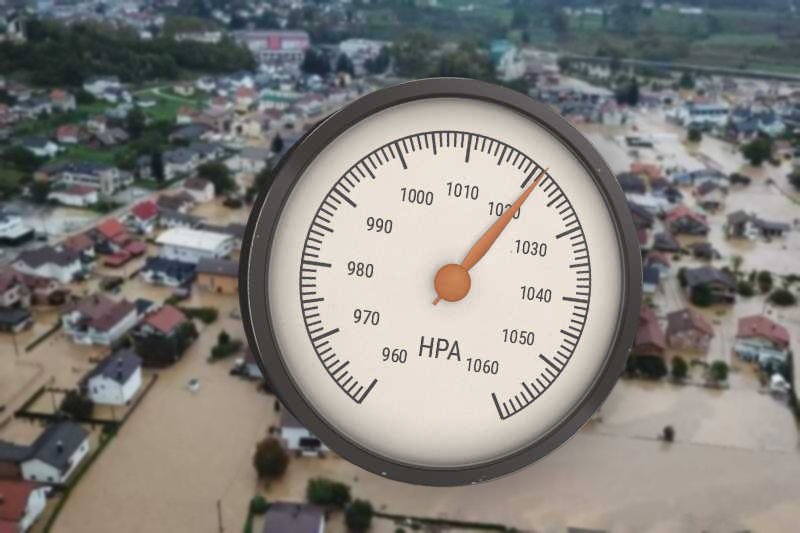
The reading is 1021; hPa
